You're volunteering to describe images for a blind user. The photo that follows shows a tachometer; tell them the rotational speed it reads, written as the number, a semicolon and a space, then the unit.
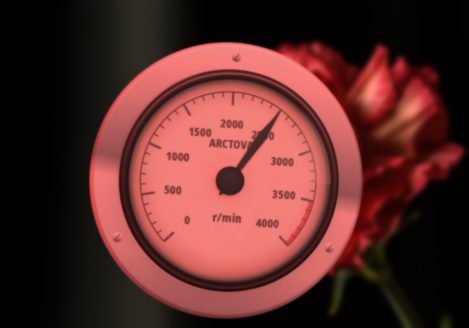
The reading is 2500; rpm
